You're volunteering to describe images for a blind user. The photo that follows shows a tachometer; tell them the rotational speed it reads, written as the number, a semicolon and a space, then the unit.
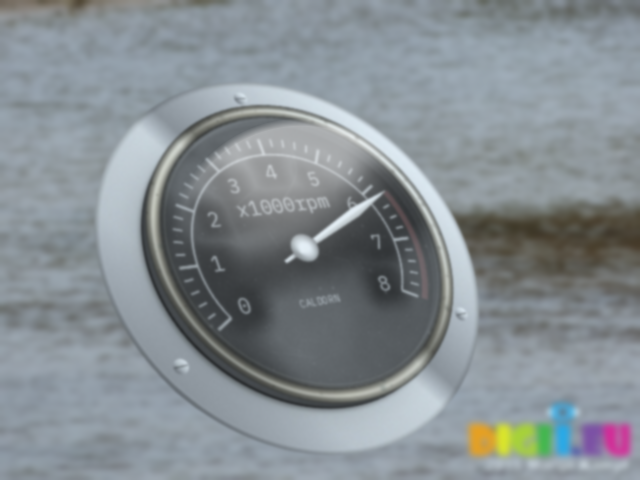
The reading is 6200; rpm
